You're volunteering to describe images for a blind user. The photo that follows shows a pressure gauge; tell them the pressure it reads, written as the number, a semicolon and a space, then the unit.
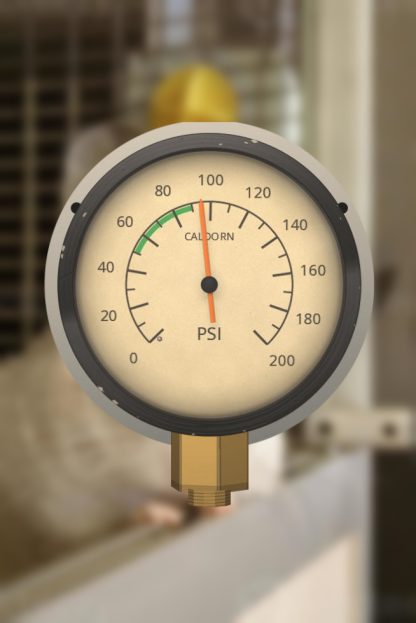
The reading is 95; psi
